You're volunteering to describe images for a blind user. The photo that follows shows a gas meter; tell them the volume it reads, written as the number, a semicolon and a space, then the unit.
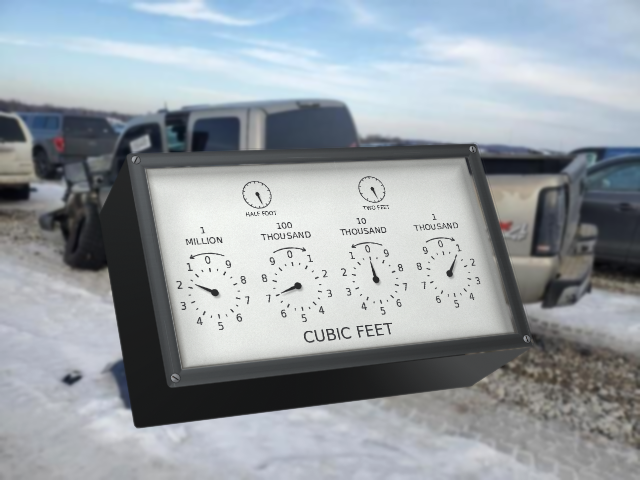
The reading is 170100; ft³
